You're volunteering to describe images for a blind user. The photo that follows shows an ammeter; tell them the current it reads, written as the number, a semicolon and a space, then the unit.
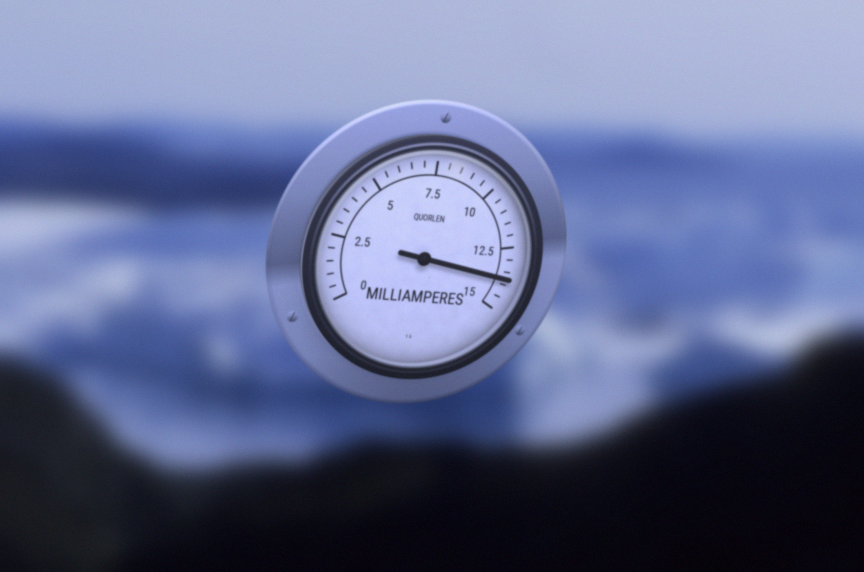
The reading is 13.75; mA
